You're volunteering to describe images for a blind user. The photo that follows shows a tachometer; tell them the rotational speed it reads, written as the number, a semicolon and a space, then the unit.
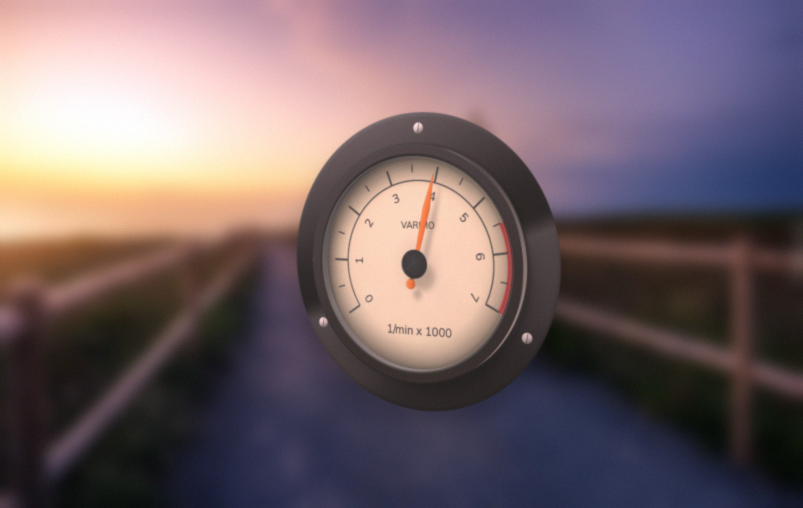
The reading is 4000; rpm
